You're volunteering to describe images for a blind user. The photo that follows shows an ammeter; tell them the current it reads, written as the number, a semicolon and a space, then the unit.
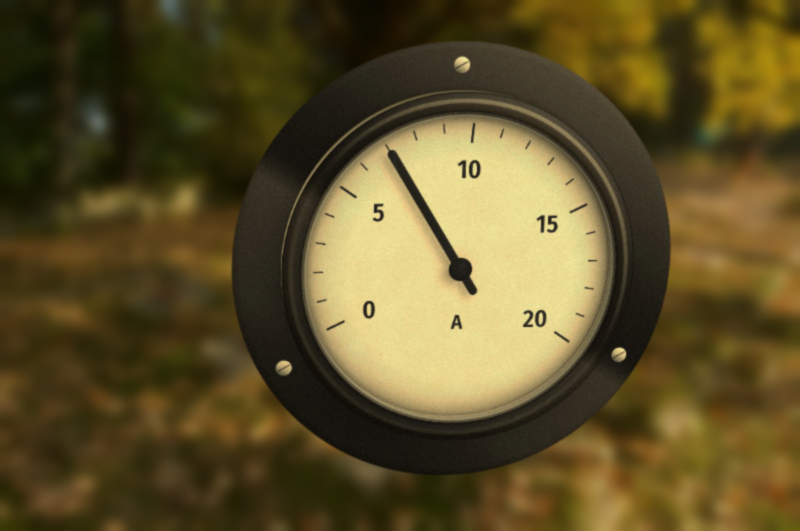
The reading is 7; A
